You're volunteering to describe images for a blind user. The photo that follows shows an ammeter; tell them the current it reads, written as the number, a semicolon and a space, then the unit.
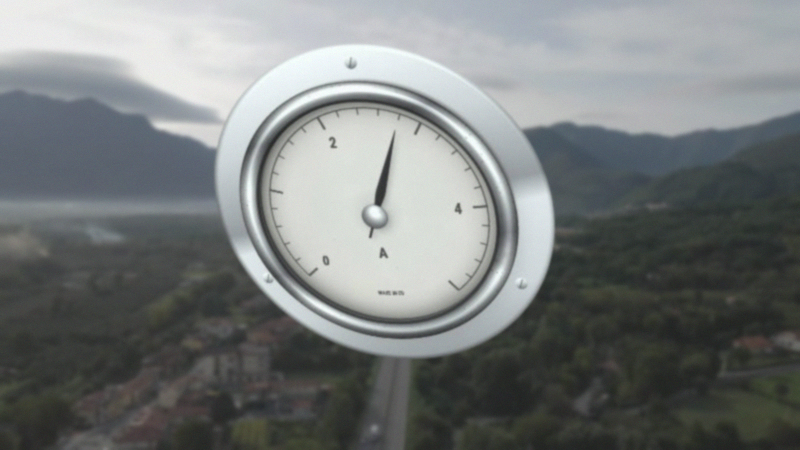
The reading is 2.8; A
